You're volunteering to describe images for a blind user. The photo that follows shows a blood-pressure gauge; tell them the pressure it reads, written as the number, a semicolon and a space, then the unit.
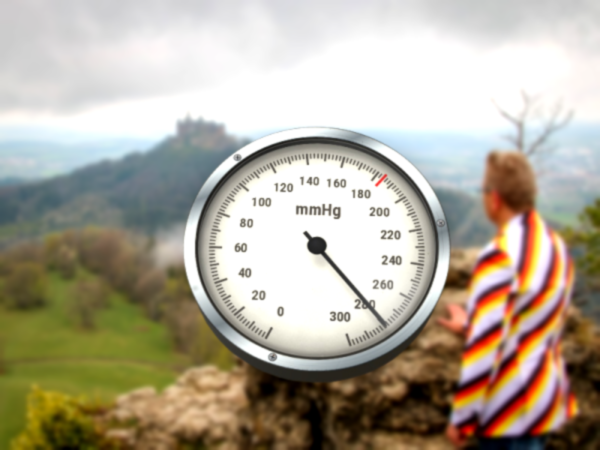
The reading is 280; mmHg
